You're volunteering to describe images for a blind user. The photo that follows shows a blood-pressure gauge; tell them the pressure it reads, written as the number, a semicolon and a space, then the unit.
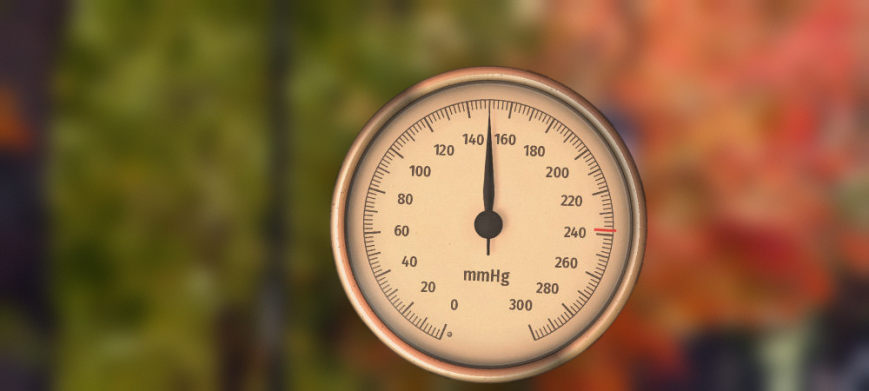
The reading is 150; mmHg
